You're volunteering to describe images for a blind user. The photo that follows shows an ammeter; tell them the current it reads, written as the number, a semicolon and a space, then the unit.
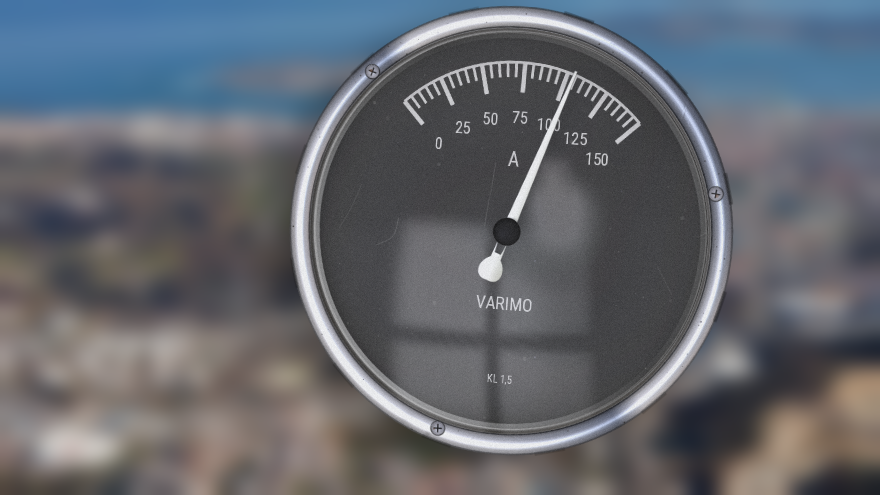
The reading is 105; A
